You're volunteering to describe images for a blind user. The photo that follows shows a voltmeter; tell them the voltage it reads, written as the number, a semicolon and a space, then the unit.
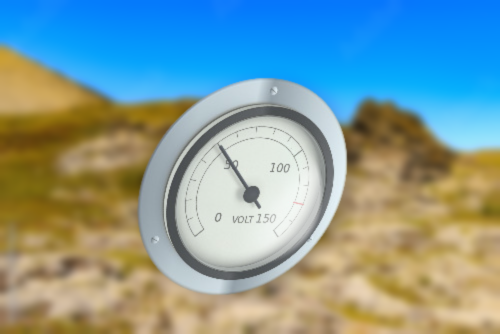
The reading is 50; V
